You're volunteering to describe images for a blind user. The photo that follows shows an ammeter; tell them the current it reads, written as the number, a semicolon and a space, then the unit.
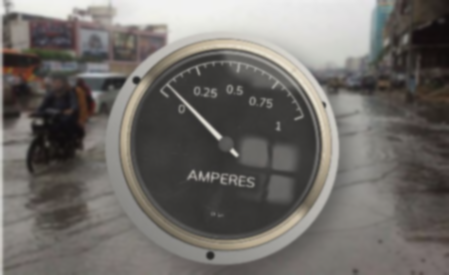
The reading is 0.05; A
